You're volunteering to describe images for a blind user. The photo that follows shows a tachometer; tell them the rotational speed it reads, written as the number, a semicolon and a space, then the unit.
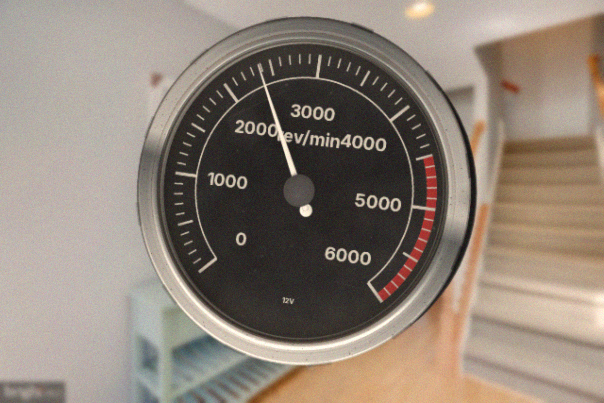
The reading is 2400; rpm
